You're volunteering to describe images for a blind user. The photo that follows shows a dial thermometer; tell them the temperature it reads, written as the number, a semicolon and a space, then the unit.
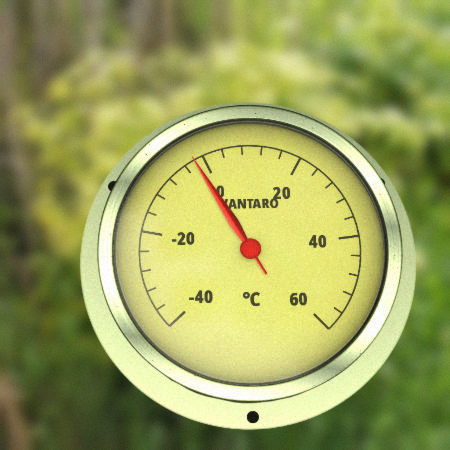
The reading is -2; °C
